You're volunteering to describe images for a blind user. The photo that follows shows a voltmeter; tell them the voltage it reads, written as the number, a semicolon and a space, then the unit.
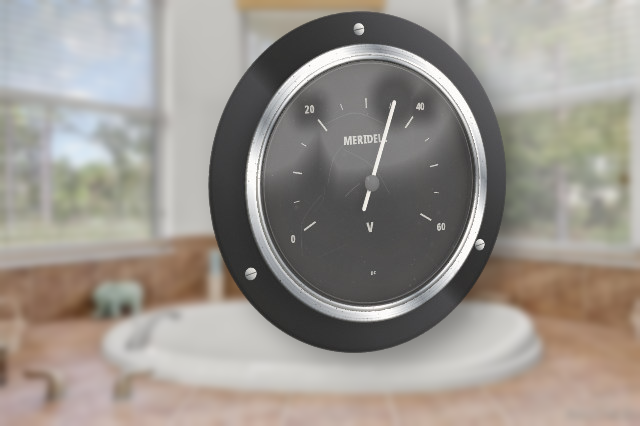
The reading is 35; V
